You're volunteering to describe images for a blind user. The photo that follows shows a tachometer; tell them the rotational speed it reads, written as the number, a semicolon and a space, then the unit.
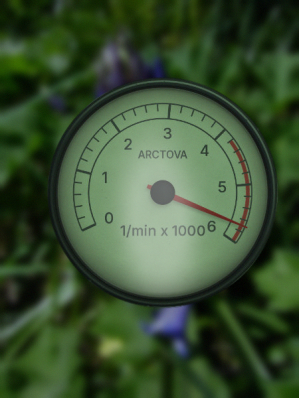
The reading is 5700; rpm
